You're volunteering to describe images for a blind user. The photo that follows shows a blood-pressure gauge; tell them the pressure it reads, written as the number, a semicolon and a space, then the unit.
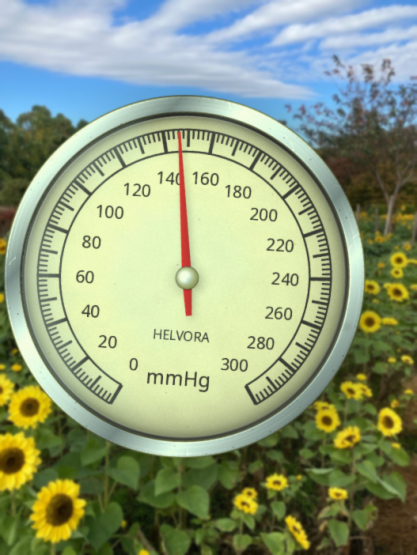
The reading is 146; mmHg
